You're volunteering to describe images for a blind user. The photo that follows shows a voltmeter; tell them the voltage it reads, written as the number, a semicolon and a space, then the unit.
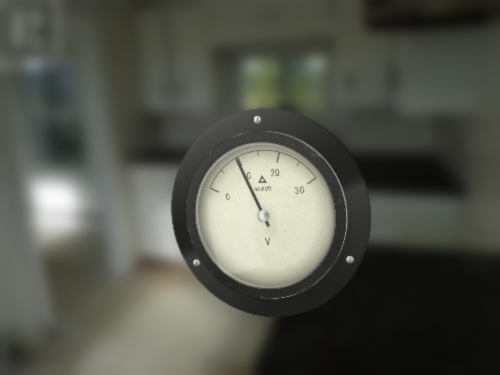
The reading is 10; V
